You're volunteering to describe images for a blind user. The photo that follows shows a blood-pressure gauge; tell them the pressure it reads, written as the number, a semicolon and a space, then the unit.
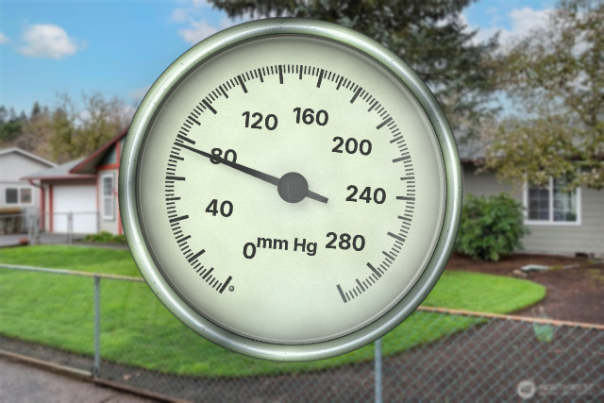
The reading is 76; mmHg
